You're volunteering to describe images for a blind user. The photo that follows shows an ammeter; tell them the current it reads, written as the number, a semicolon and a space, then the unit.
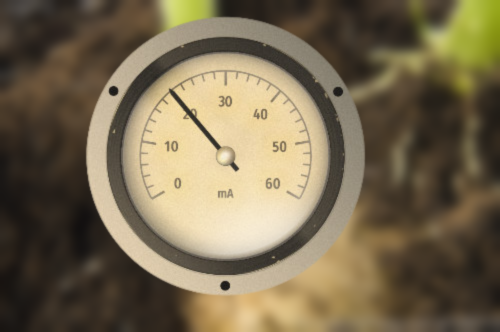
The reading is 20; mA
